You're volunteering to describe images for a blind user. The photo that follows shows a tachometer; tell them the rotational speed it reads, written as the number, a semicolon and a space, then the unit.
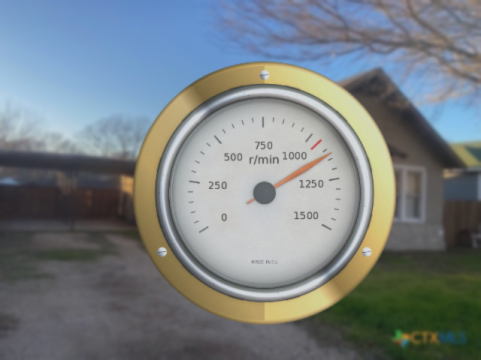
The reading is 1125; rpm
